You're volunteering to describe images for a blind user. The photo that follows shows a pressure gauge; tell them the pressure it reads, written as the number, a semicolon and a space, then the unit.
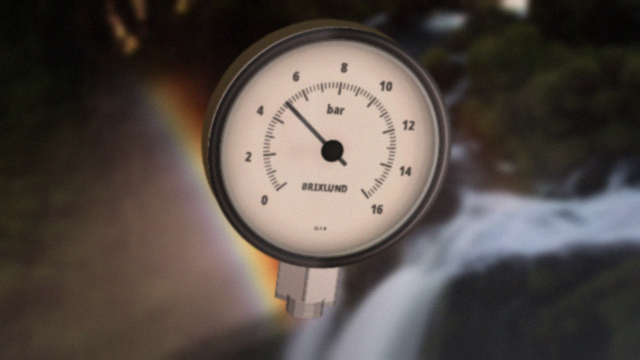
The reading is 5; bar
